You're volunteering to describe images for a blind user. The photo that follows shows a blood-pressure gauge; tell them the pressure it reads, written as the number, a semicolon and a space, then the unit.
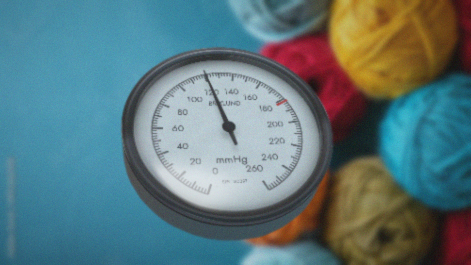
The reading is 120; mmHg
